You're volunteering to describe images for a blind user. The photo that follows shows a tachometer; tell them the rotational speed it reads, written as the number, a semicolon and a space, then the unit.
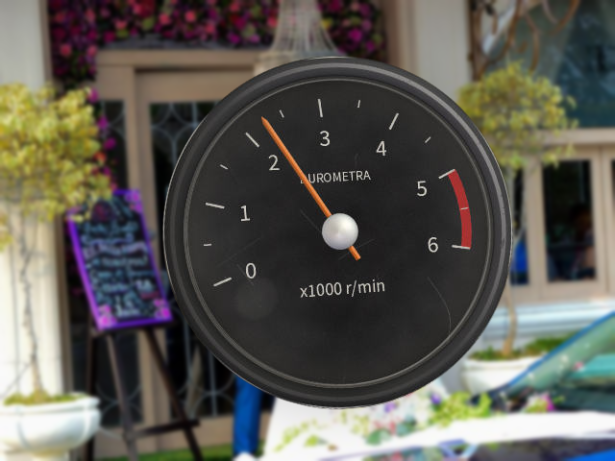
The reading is 2250; rpm
